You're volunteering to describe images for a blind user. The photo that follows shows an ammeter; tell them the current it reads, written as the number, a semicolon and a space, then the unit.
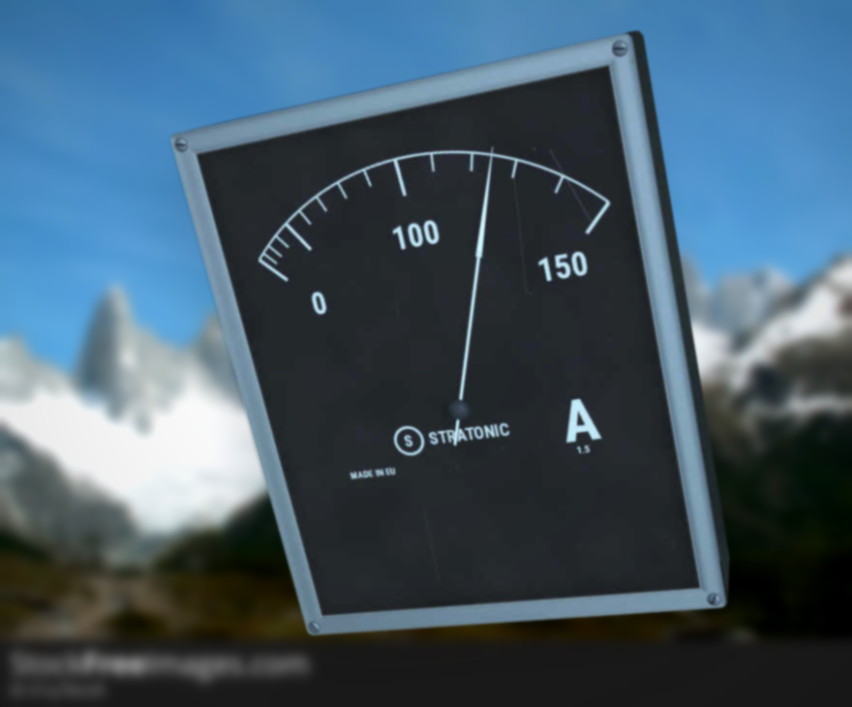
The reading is 125; A
